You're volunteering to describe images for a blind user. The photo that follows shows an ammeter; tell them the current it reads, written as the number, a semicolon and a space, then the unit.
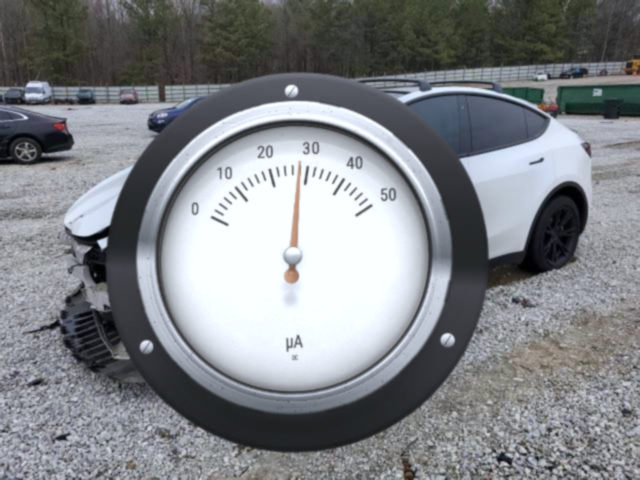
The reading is 28; µA
